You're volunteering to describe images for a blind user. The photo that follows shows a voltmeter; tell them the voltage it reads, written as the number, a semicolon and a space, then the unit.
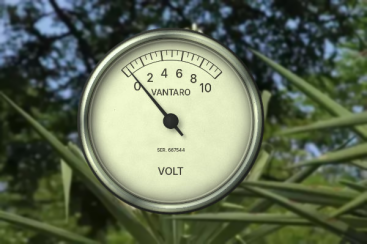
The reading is 0.5; V
